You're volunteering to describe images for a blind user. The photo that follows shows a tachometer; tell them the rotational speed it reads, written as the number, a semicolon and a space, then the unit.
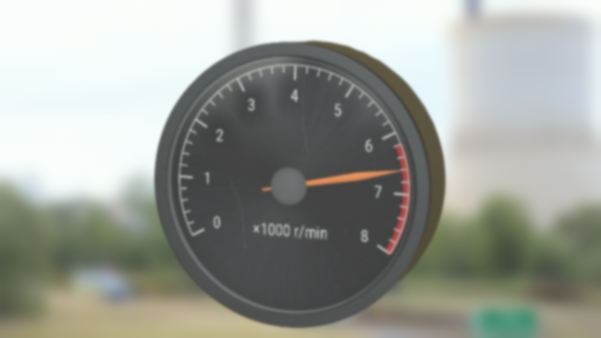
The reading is 6600; rpm
